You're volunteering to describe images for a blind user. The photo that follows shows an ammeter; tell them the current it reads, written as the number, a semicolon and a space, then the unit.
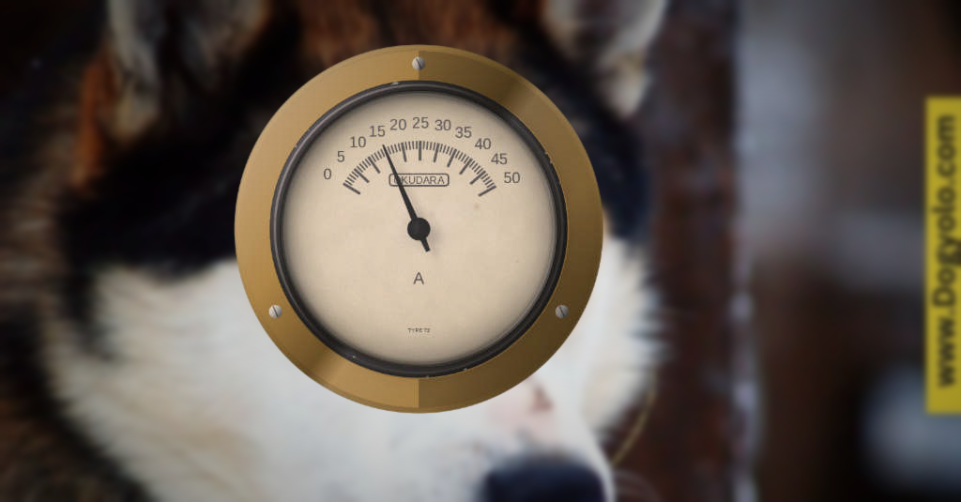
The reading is 15; A
